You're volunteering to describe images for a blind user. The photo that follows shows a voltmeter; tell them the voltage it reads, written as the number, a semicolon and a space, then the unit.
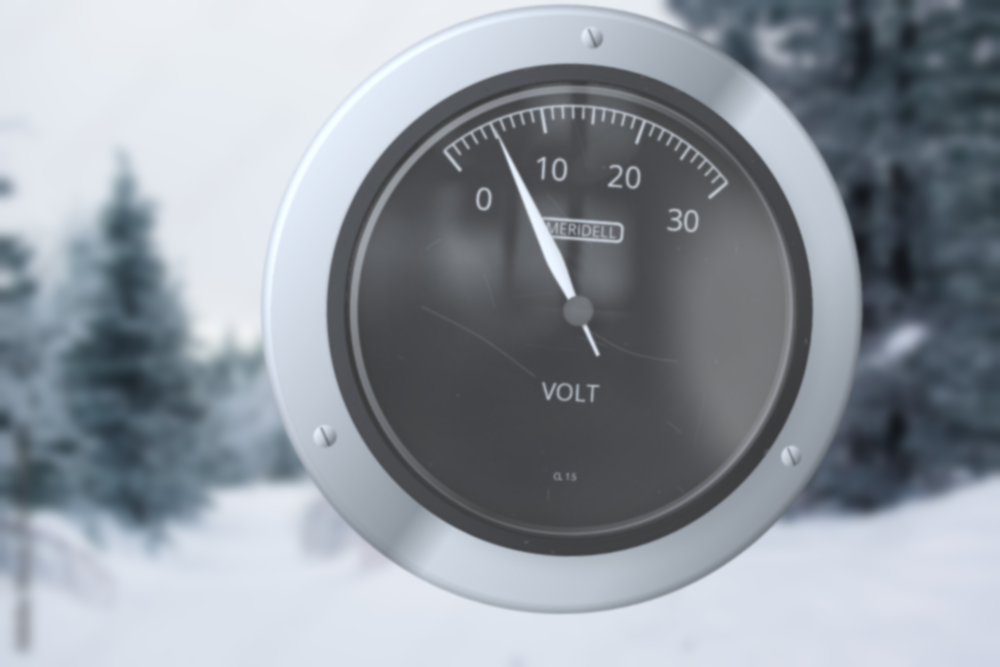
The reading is 5; V
